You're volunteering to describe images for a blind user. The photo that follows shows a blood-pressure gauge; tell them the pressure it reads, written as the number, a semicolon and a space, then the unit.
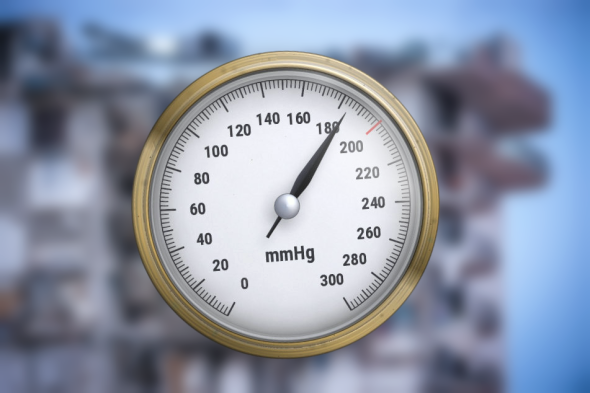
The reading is 184; mmHg
